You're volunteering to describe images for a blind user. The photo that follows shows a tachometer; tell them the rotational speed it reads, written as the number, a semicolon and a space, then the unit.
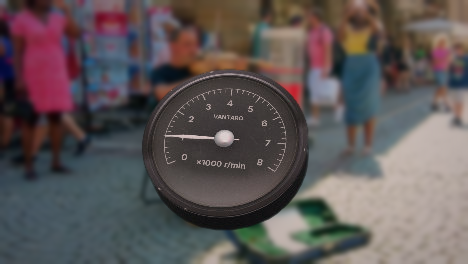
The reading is 1000; rpm
